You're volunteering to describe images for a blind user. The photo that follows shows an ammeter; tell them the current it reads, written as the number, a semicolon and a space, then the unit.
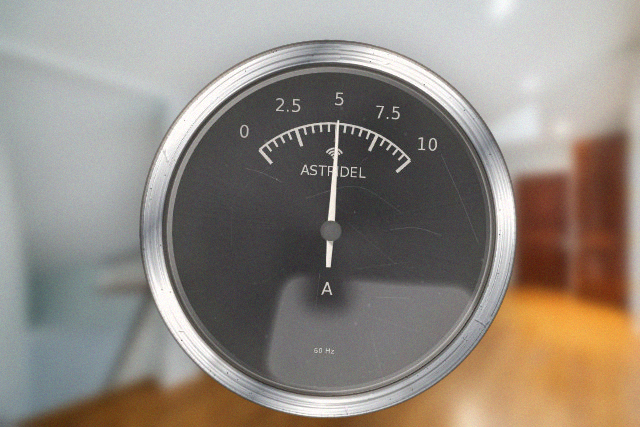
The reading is 5; A
